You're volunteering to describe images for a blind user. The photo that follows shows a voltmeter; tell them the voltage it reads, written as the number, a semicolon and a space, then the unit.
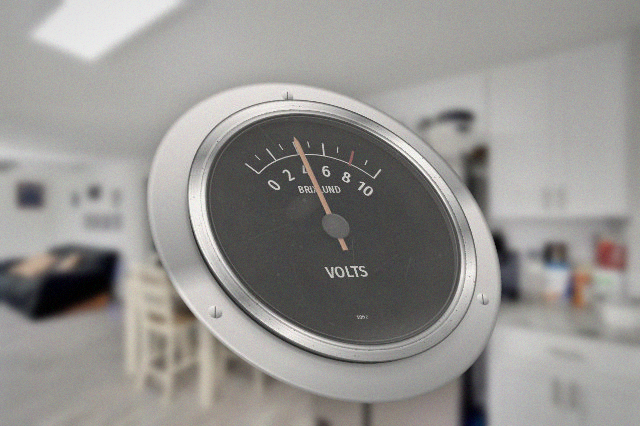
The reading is 4; V
